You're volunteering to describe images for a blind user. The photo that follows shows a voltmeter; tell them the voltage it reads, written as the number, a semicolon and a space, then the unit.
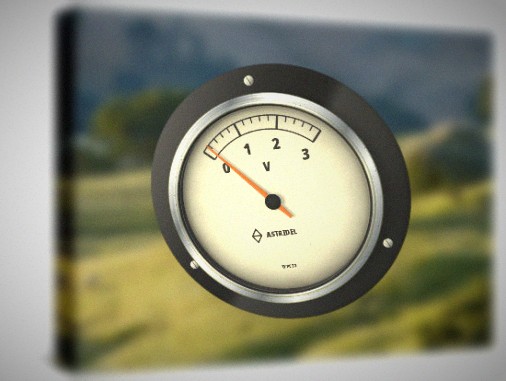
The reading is 0.2; V
